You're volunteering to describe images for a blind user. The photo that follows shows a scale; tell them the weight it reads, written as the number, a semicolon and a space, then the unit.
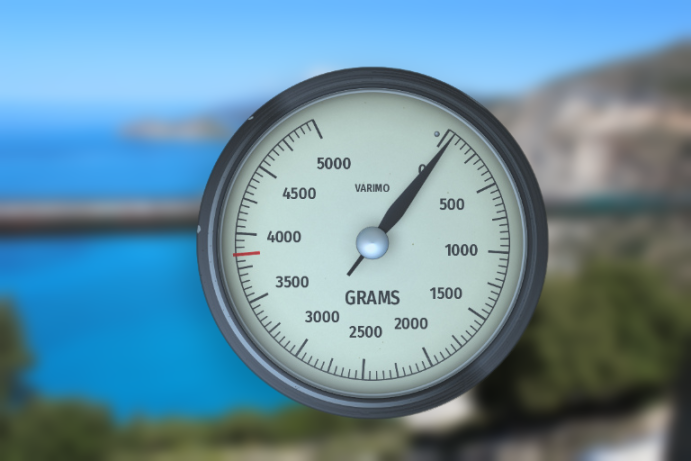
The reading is 50; g
